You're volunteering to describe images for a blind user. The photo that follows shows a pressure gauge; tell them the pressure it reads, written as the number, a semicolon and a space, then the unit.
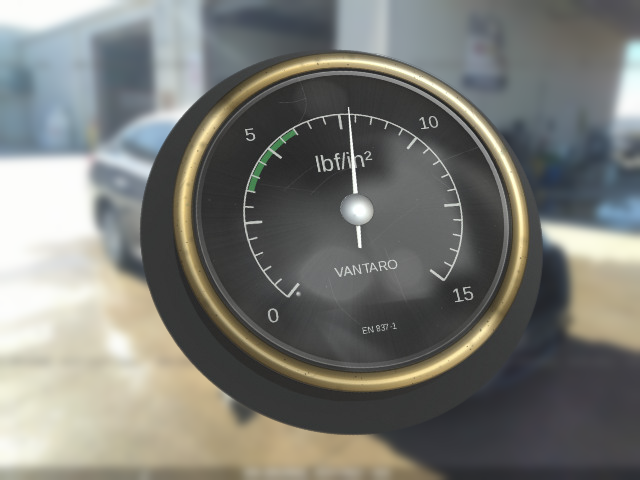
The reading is 7.75; psi
